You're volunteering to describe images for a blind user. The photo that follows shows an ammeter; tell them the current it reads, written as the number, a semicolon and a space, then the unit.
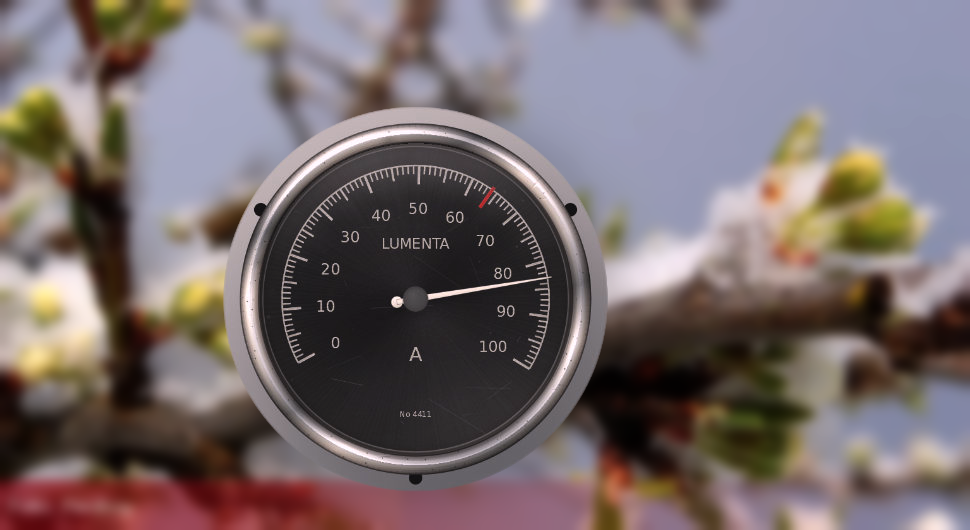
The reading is 83; A
